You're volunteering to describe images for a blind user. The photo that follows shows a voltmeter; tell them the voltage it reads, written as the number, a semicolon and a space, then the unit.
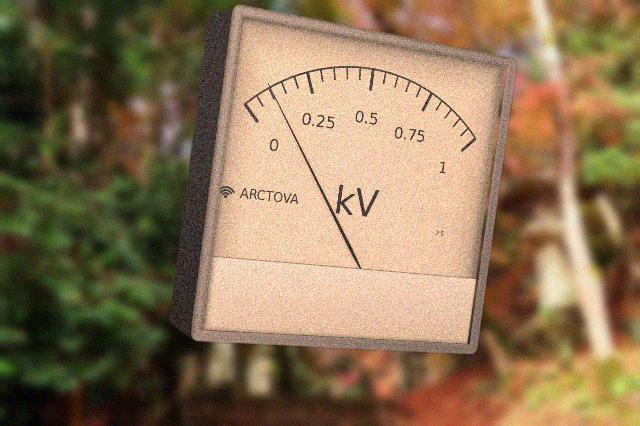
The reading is 0.1; kV
